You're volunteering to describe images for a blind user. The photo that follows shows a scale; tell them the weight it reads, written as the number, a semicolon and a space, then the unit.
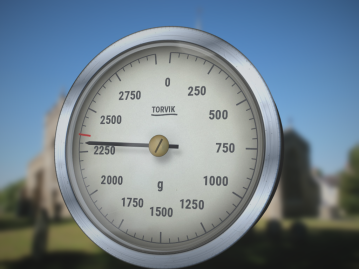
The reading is 2300; g
